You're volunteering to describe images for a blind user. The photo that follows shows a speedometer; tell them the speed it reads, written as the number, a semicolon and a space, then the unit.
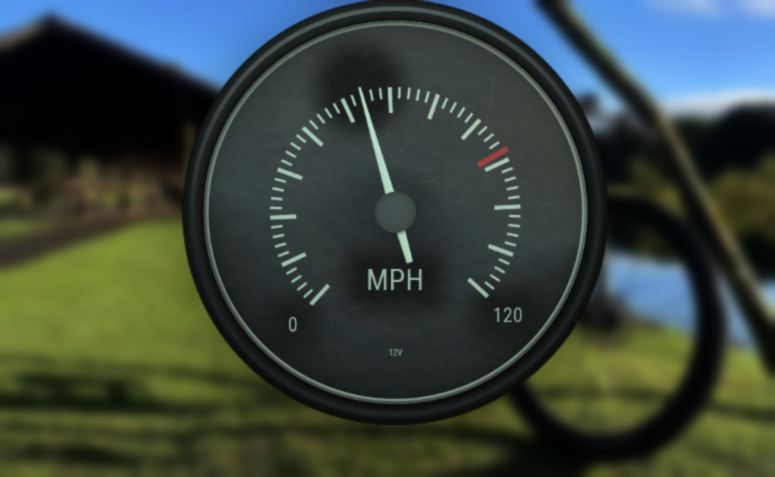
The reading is 54; mph
